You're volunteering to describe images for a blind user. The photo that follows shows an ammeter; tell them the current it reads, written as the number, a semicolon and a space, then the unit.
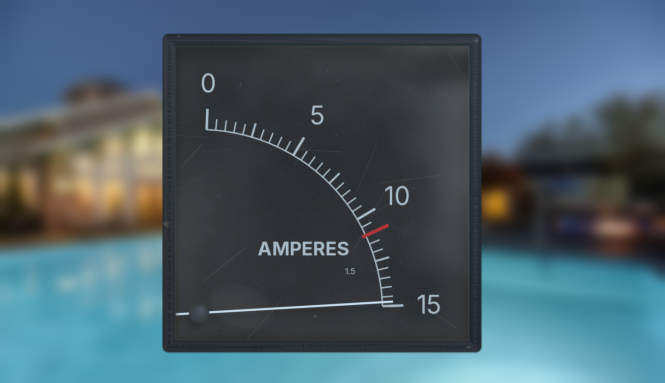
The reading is 14.75; A
